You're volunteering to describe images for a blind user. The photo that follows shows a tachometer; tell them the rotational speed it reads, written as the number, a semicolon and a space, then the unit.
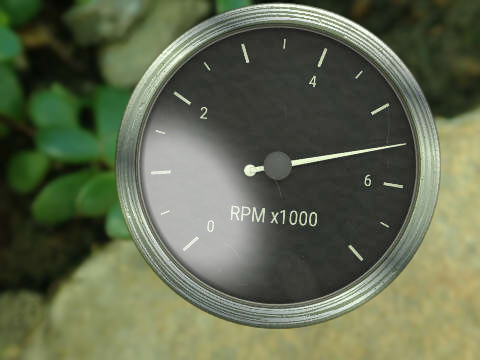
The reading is 5500; rpm
